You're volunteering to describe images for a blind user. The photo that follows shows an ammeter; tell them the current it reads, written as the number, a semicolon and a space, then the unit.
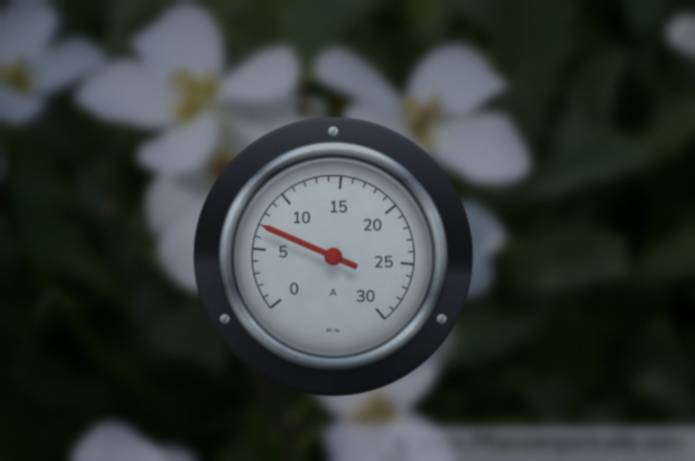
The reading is 7; A
